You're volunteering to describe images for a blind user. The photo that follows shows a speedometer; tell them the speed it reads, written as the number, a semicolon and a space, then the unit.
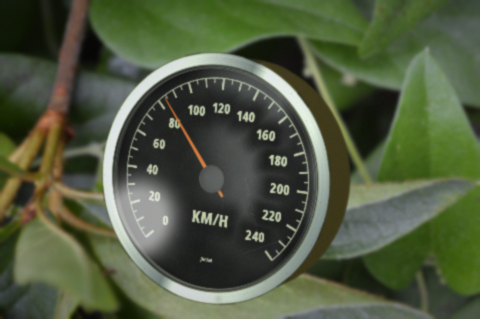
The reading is 85; km/h
